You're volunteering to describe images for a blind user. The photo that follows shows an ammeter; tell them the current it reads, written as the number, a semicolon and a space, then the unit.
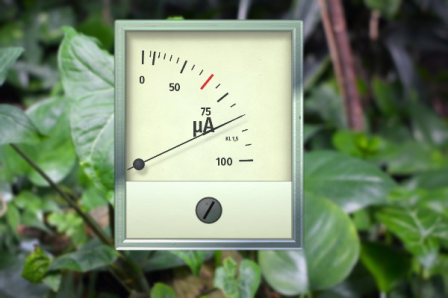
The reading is 85; µA
